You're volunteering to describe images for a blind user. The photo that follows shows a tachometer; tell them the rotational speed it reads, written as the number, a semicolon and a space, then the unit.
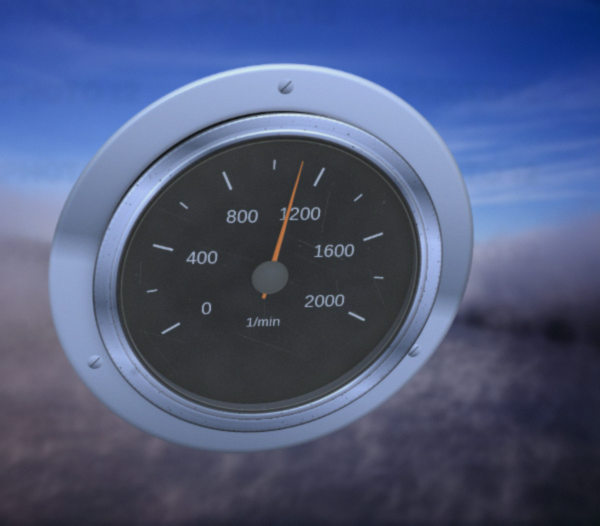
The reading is 1100; rpm
